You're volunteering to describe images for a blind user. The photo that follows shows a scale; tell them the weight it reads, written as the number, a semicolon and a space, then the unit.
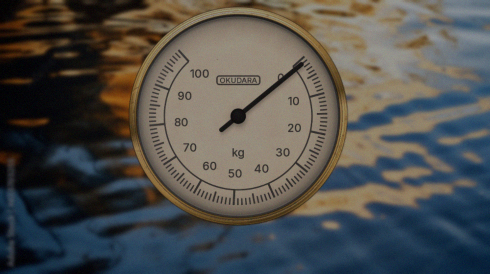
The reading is 1; kg
